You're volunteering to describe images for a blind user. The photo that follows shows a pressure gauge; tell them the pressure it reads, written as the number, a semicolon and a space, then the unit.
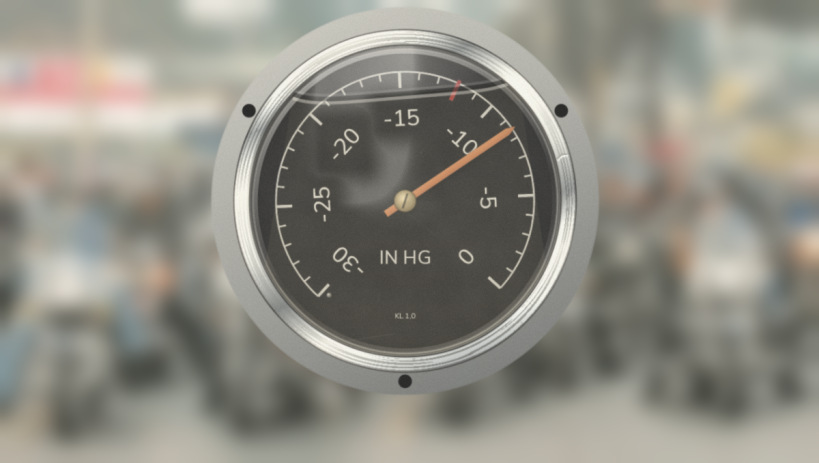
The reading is -8.5; inHg
